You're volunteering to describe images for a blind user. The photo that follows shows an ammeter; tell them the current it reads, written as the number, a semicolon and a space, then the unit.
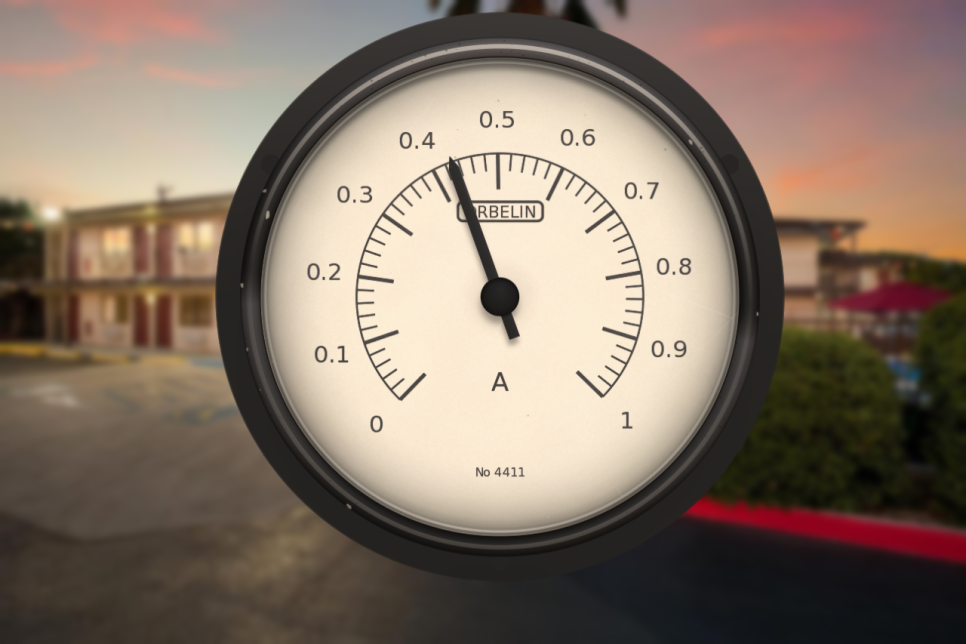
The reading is 0.43; A
